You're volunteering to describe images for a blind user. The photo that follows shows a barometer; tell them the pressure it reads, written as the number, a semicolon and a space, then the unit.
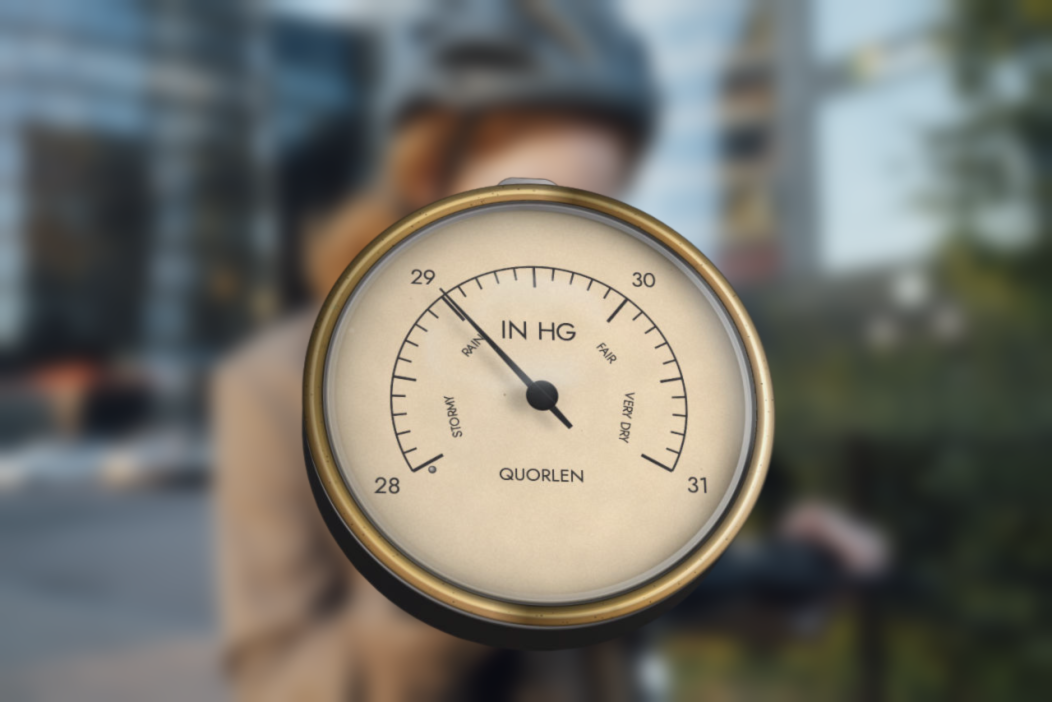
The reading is 29; inHg
